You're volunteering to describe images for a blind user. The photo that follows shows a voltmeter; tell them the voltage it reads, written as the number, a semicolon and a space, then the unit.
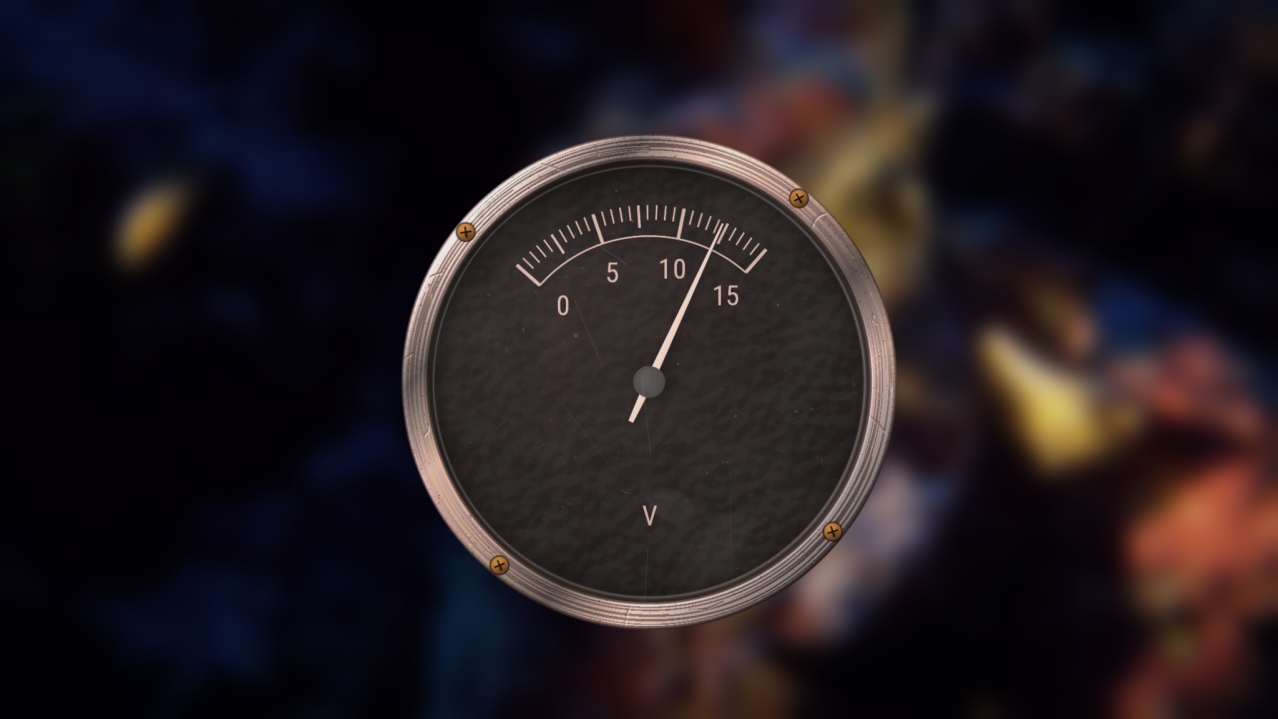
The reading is 12.25; V
